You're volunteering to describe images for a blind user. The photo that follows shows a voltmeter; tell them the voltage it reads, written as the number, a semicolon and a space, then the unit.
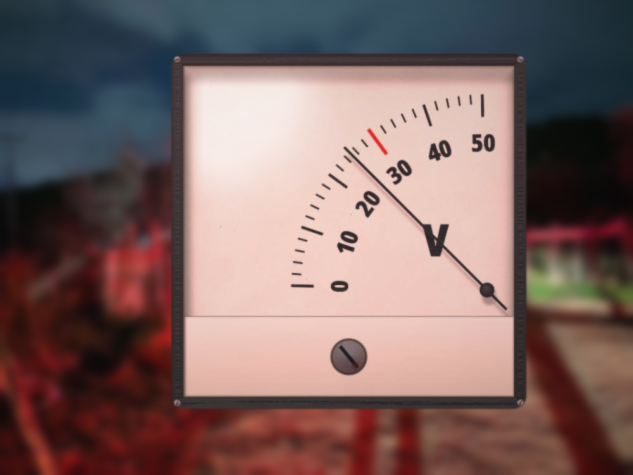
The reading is 25; V
